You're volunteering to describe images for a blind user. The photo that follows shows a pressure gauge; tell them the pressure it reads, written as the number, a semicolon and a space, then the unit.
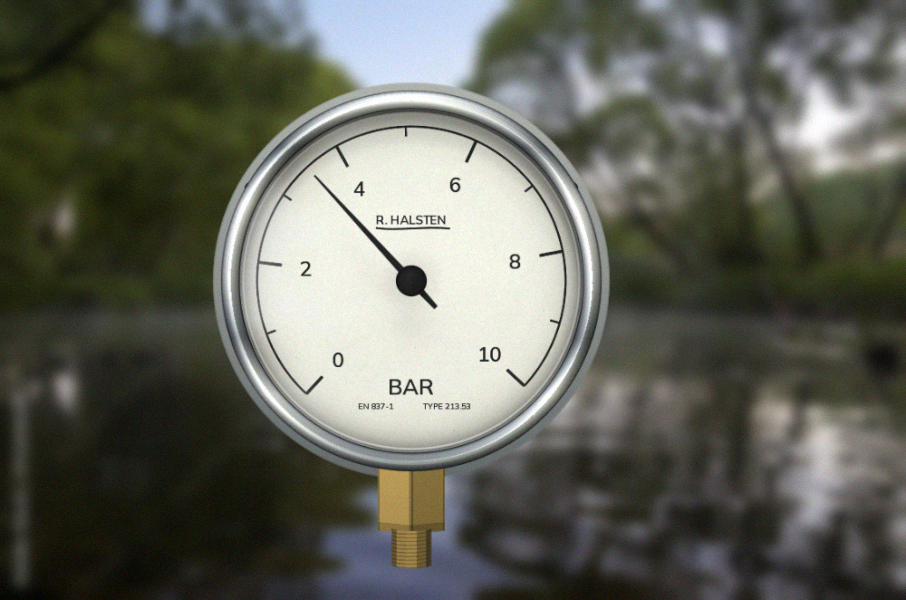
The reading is 3.5; bar
